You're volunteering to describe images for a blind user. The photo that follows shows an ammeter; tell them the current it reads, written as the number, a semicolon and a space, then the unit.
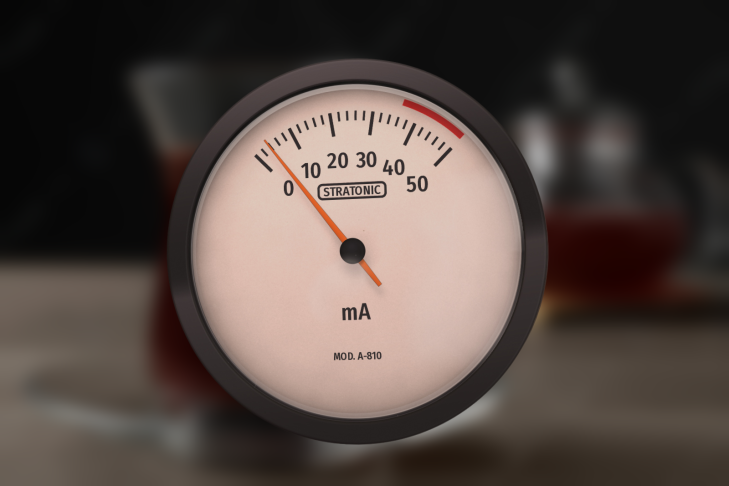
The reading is 4; mA
